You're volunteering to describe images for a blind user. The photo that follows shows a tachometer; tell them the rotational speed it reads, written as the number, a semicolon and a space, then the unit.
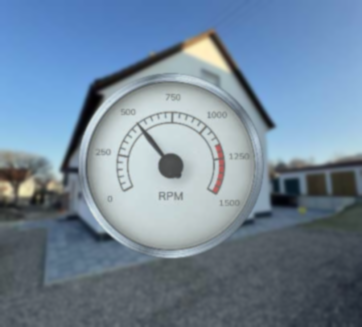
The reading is 500; rpm
